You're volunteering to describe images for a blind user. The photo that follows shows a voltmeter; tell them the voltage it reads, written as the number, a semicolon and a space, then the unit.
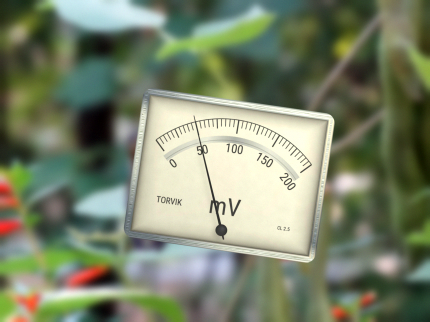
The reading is 50; mV
